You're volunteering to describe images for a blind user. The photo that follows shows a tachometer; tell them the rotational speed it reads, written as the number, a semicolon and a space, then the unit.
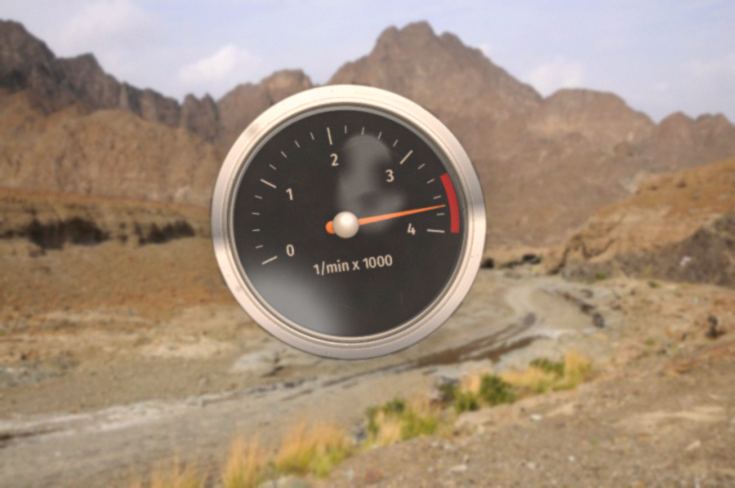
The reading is 3700; rpm
